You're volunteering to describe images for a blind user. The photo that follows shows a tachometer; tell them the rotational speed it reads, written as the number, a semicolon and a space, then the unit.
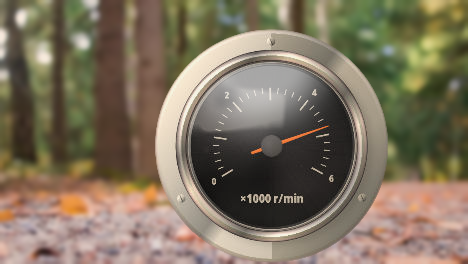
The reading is 4800; rpm
